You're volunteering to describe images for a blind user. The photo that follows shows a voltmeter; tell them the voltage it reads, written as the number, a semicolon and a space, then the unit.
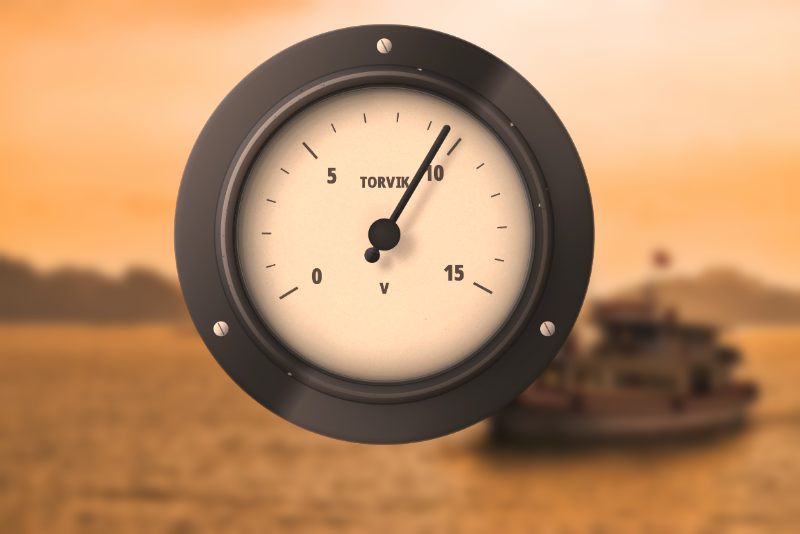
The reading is 9.5; V
